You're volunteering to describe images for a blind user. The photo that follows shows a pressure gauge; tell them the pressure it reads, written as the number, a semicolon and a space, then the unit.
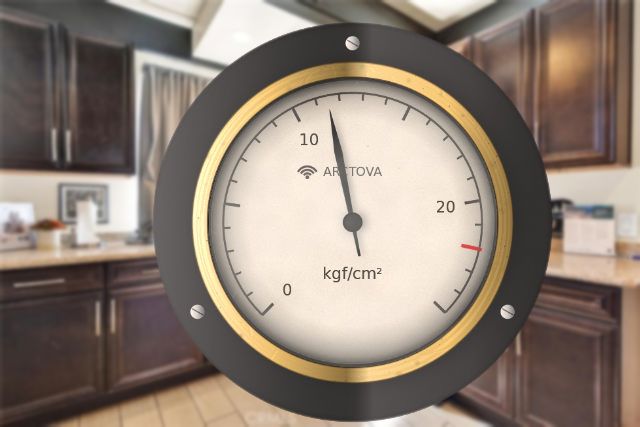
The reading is 11.5; kg/cm²
